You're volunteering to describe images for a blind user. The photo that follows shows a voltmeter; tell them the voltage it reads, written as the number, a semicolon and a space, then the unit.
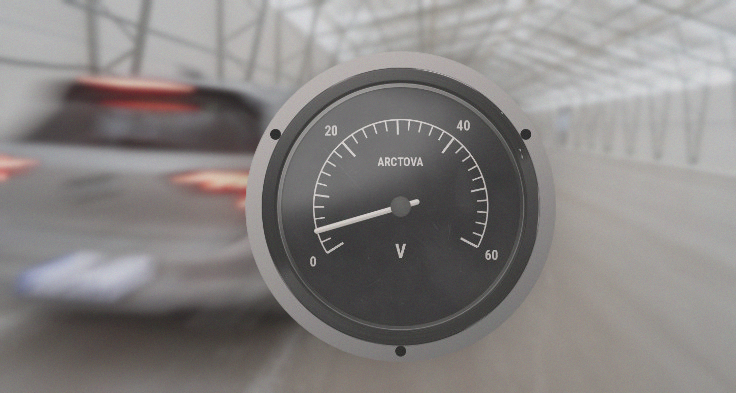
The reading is 4; V
